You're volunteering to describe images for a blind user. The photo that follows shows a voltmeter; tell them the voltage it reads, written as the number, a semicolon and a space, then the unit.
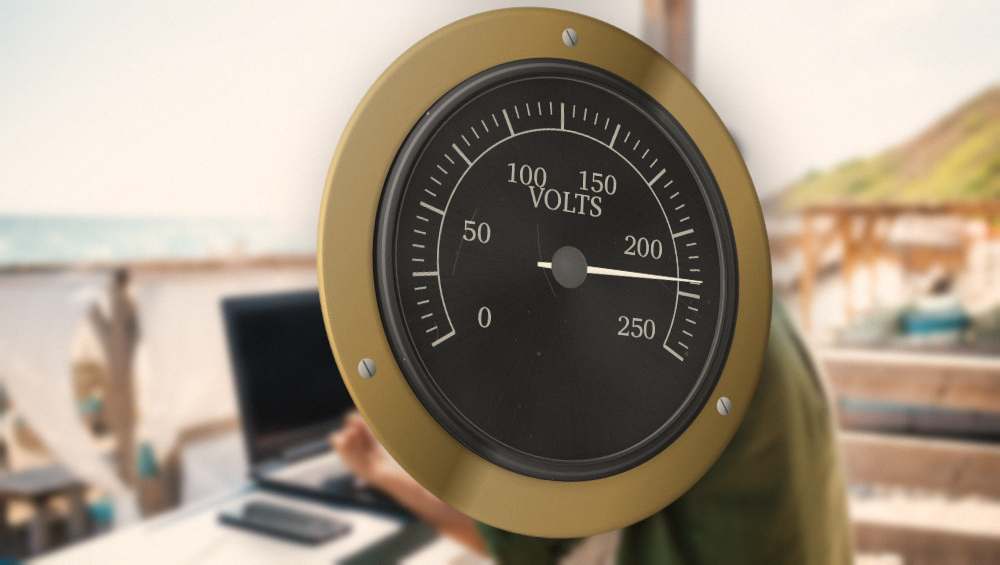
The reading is 220; V
